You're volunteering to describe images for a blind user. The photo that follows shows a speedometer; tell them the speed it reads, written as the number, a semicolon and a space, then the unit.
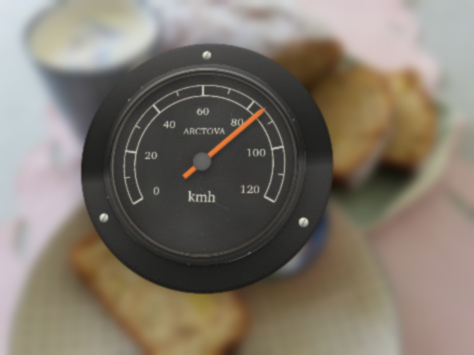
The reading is 85; km/h
